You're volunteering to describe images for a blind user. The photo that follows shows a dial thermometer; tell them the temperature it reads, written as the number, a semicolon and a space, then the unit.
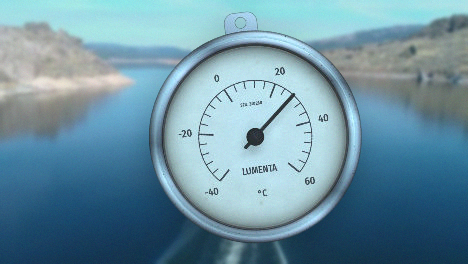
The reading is 28; °C
